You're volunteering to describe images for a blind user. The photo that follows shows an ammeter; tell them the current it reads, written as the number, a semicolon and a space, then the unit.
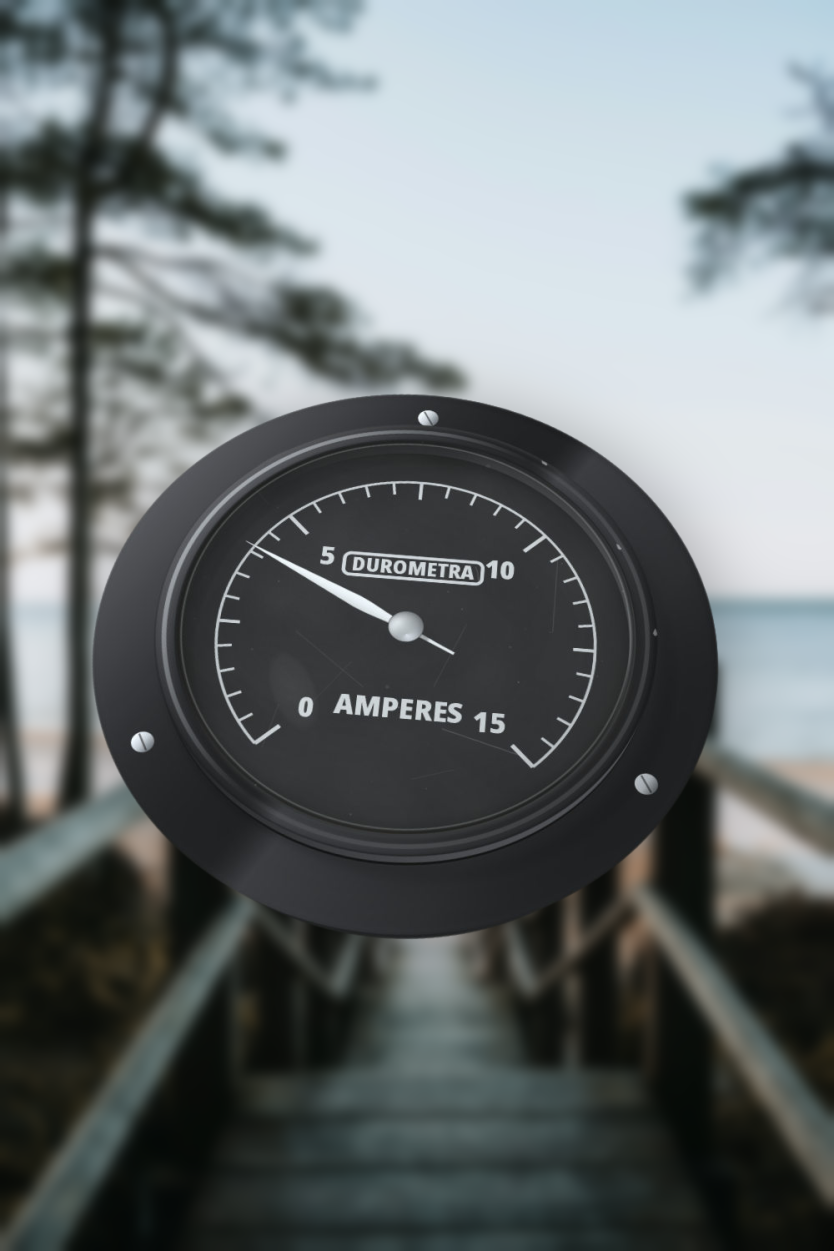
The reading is 4; A
